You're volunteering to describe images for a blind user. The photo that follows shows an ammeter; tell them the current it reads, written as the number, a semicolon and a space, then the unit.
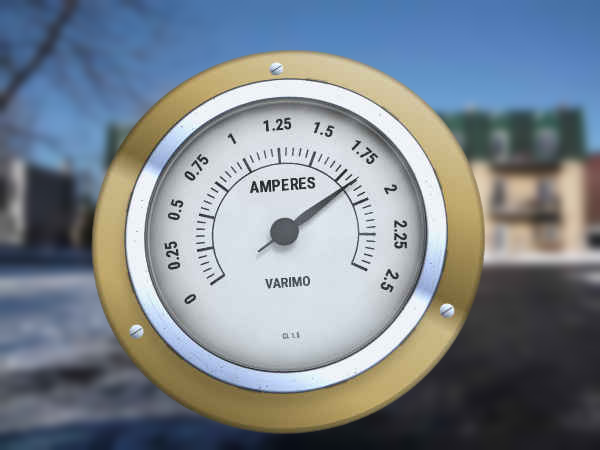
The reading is 1.85; A
